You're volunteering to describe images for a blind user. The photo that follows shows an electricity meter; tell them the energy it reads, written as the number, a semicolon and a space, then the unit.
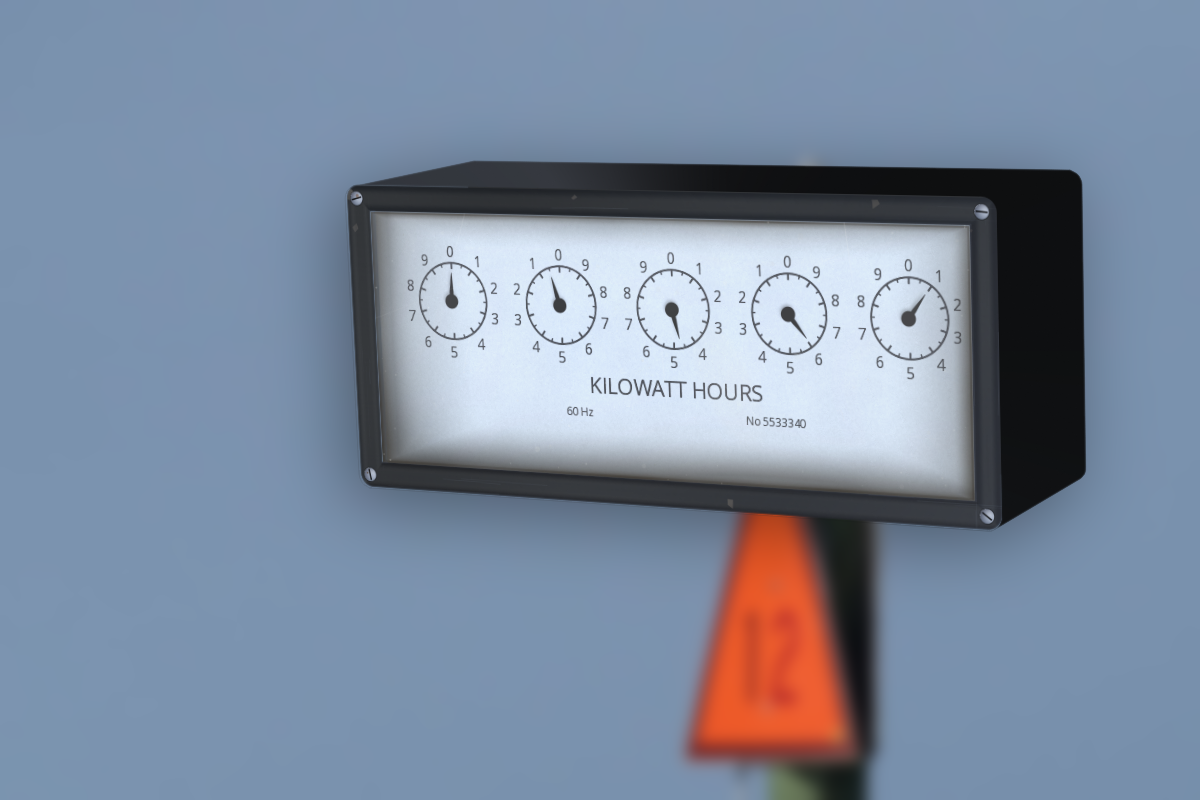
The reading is 461; kWh
